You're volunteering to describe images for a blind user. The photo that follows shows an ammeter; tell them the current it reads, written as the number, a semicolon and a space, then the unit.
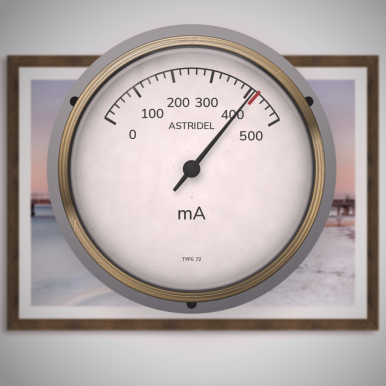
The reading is 410; mA
